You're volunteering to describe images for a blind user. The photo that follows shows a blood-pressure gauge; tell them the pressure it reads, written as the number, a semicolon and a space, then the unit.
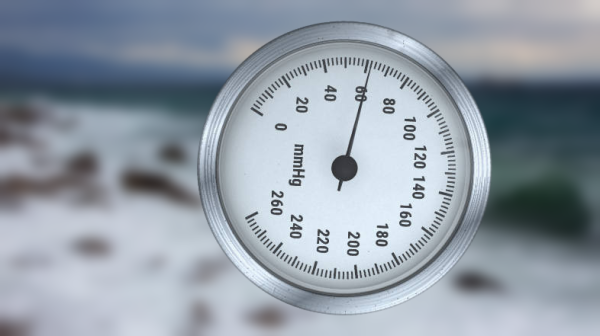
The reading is 62; mmHg
